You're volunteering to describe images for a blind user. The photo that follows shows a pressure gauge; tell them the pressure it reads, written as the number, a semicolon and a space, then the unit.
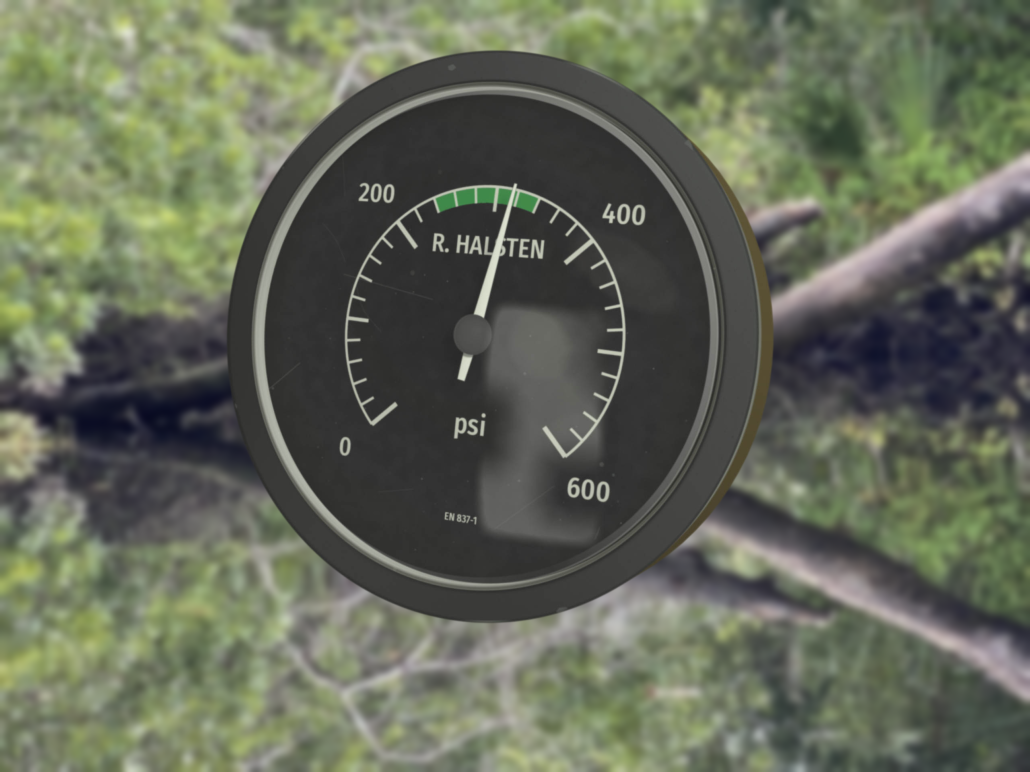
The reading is 320; psi
